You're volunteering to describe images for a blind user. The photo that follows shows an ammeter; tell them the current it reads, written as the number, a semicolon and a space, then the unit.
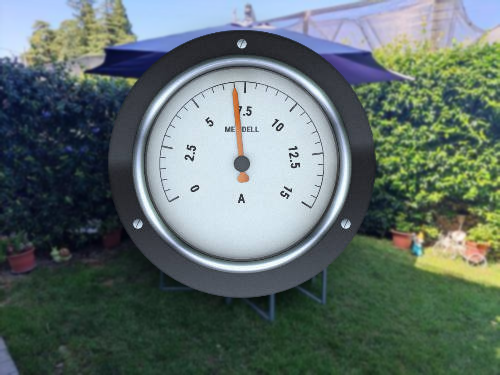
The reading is 7; A
